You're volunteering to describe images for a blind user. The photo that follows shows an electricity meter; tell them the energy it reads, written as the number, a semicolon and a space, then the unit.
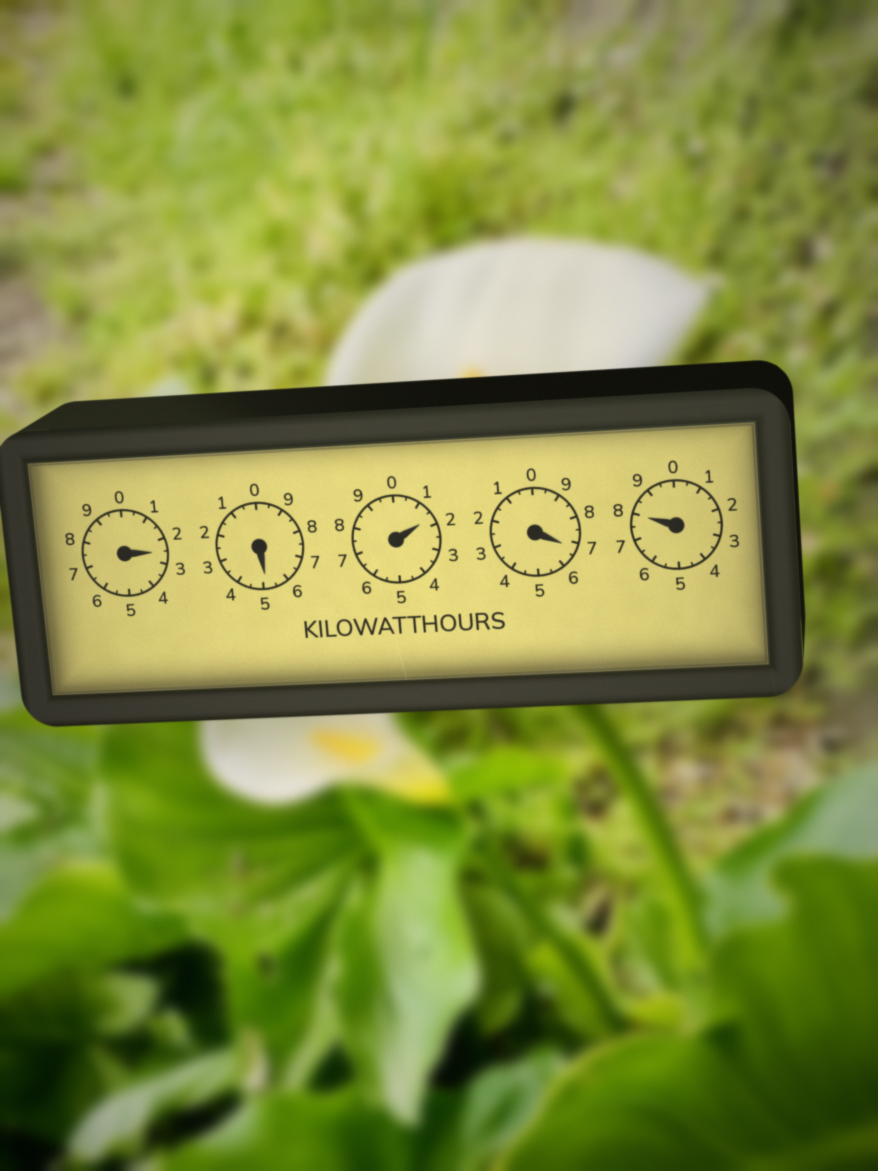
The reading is 25168; kWh
